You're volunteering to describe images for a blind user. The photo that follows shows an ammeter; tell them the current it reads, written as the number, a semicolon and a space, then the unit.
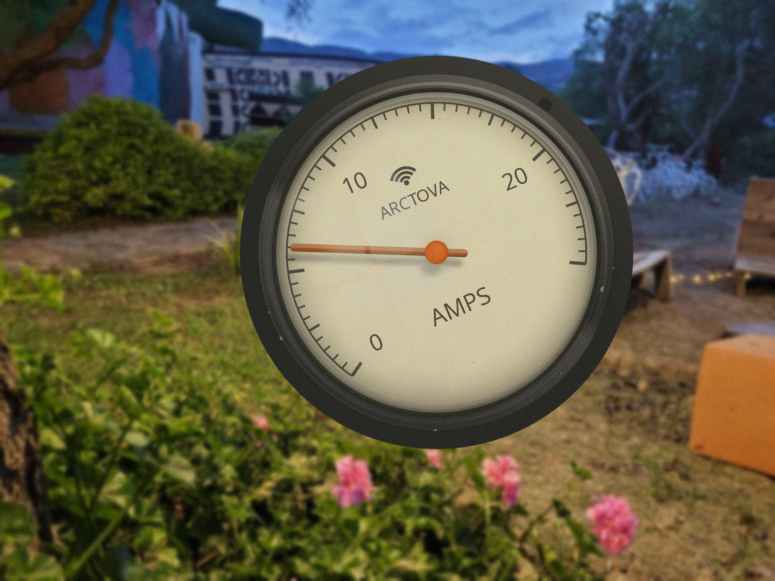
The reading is 6; A
